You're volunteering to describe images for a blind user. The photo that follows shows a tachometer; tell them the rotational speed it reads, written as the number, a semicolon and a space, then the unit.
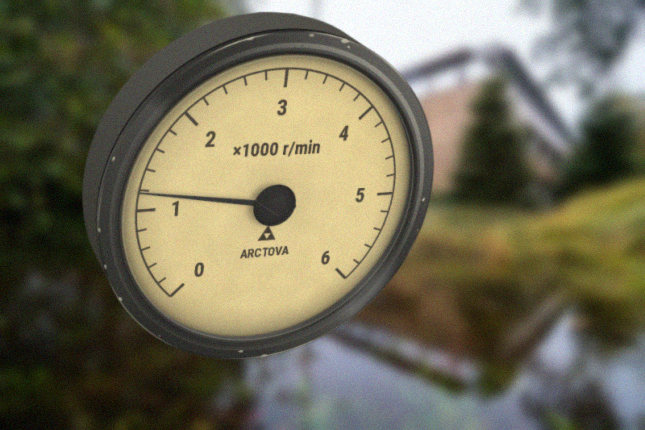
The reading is 1200; rpm
